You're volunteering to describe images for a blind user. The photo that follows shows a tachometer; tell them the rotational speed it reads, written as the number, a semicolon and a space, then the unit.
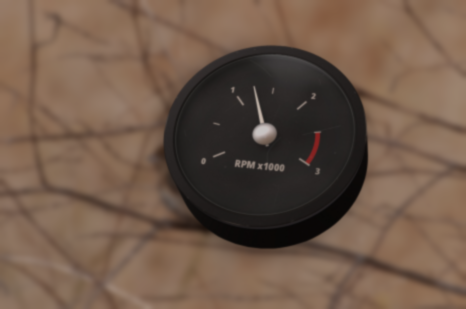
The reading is 1250; rpm
